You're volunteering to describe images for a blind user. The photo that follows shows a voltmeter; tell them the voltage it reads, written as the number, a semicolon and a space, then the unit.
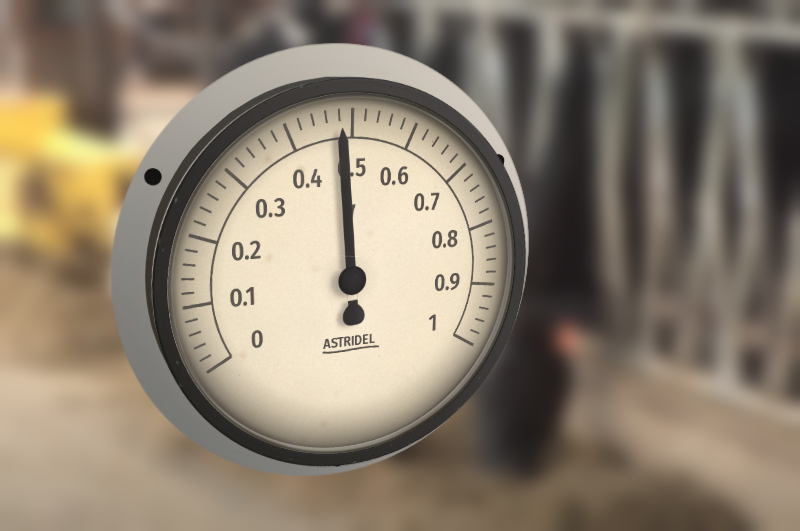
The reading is 0.48; V
